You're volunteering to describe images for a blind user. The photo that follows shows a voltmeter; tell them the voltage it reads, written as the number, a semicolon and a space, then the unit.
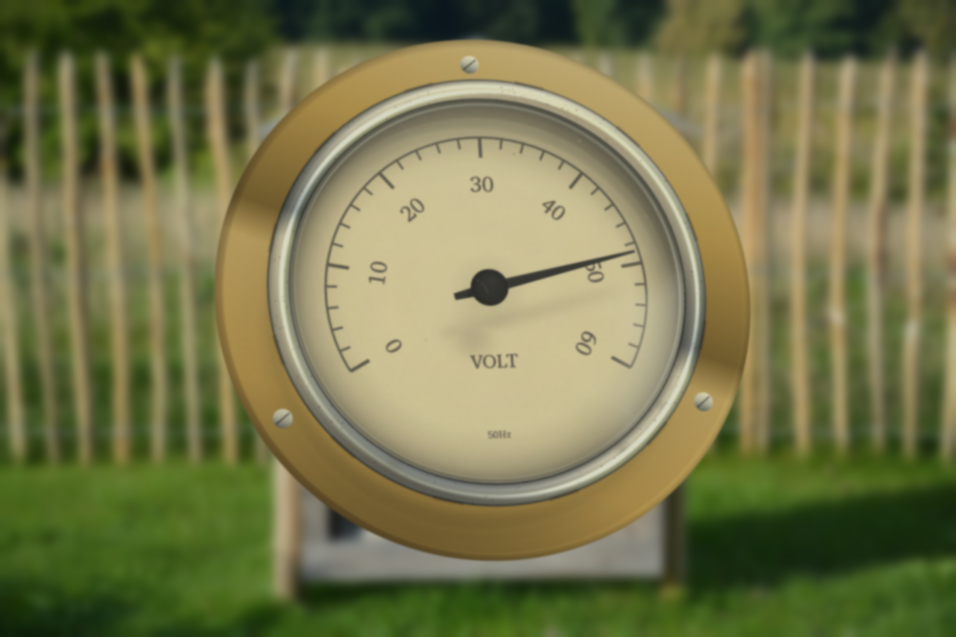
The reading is 49; V
